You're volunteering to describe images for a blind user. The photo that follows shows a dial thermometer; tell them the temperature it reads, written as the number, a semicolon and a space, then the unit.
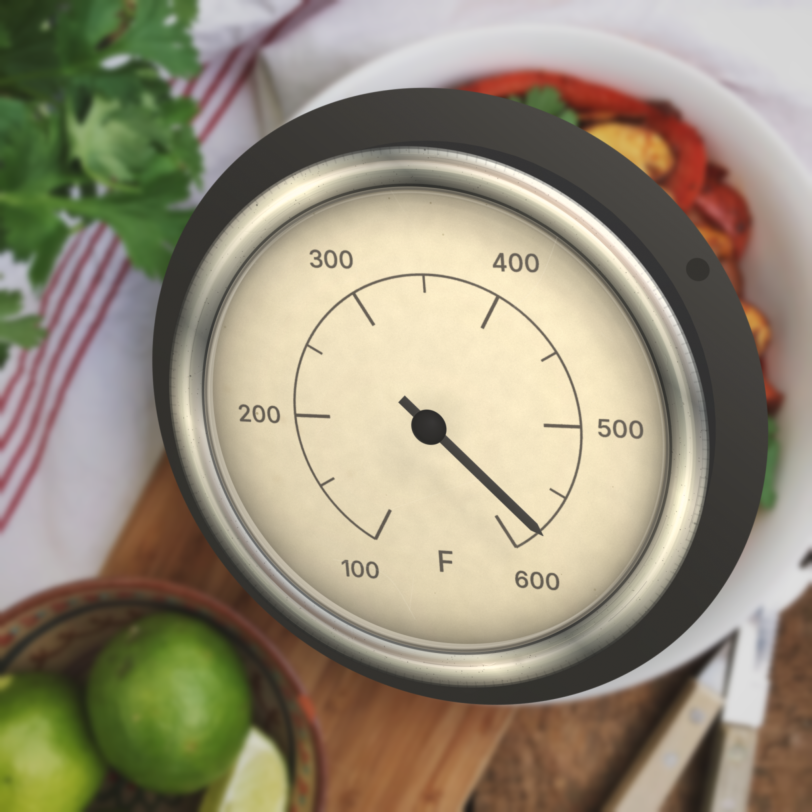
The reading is 575; °F
